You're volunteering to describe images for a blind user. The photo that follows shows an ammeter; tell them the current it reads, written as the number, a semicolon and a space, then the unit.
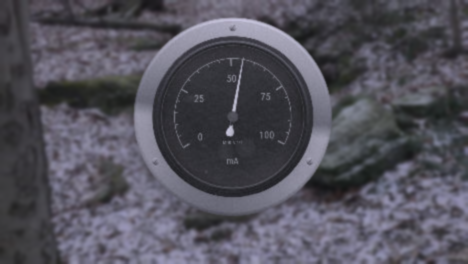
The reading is 55; mA
